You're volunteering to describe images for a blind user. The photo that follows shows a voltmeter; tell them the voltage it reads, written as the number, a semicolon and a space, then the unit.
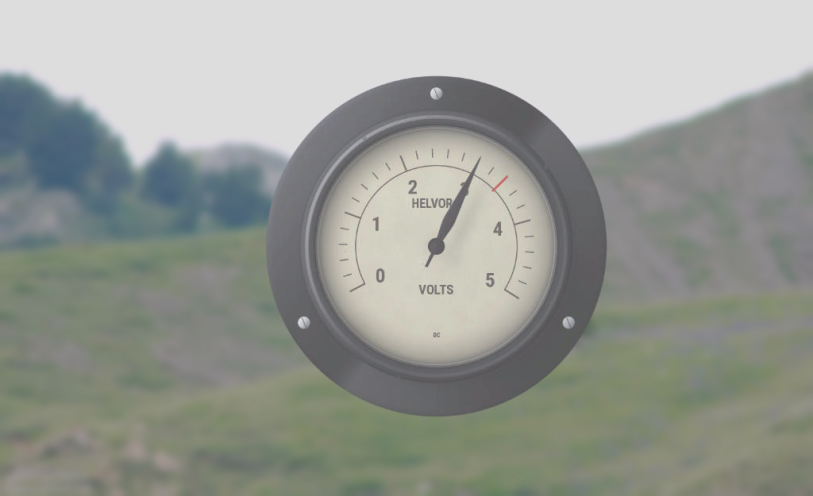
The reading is 3; V
